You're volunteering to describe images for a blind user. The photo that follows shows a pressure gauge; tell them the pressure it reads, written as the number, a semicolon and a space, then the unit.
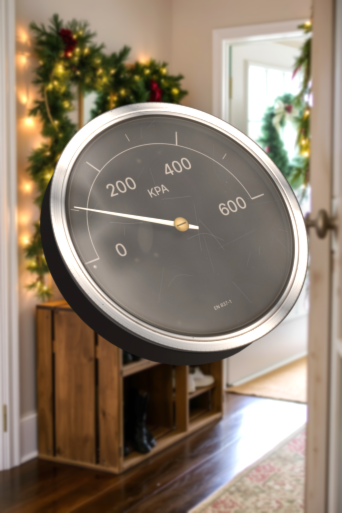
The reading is 100; kPa
